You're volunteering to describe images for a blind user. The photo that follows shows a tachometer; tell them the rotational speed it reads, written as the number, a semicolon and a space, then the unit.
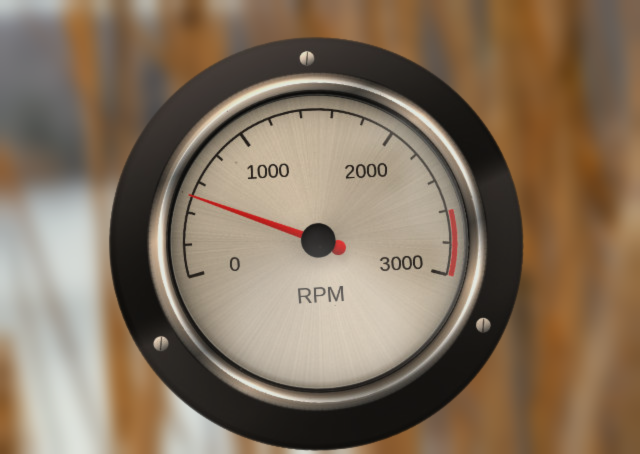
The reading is 500; rpm
